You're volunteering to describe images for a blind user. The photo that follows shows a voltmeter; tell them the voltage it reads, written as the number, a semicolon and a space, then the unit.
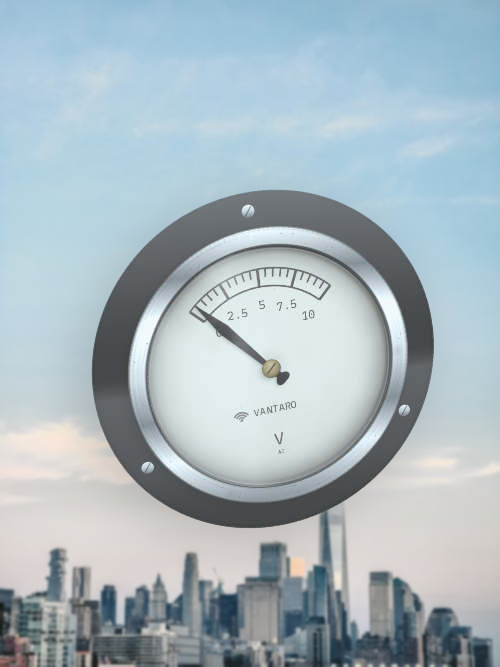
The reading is 0.5; V
